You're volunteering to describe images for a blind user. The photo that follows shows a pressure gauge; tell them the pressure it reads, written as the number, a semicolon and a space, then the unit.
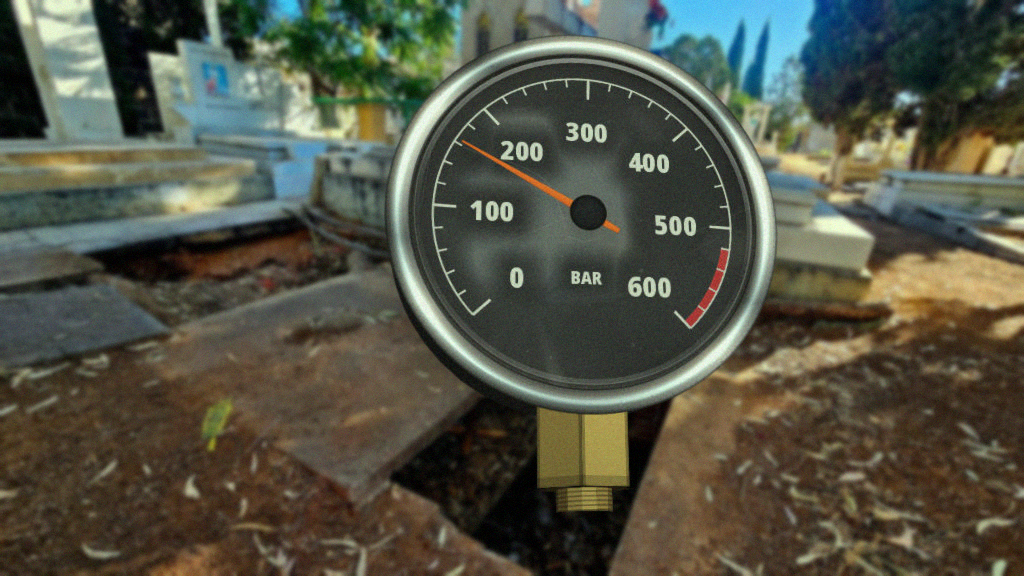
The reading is 160; bar
